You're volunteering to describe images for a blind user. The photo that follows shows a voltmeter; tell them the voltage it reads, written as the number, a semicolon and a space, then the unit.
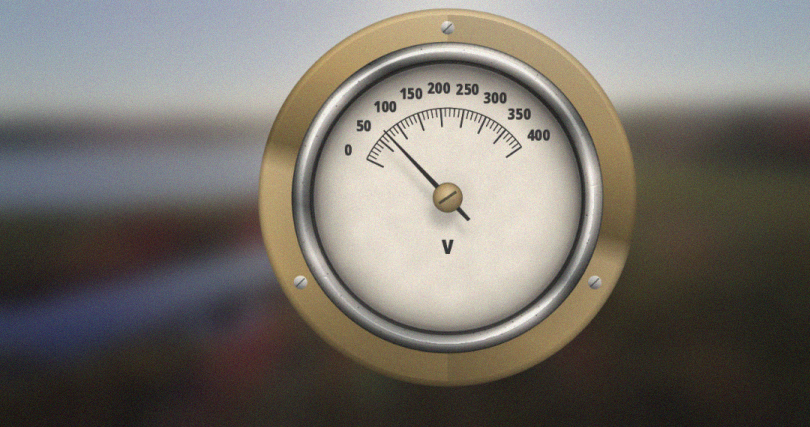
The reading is 70; V
